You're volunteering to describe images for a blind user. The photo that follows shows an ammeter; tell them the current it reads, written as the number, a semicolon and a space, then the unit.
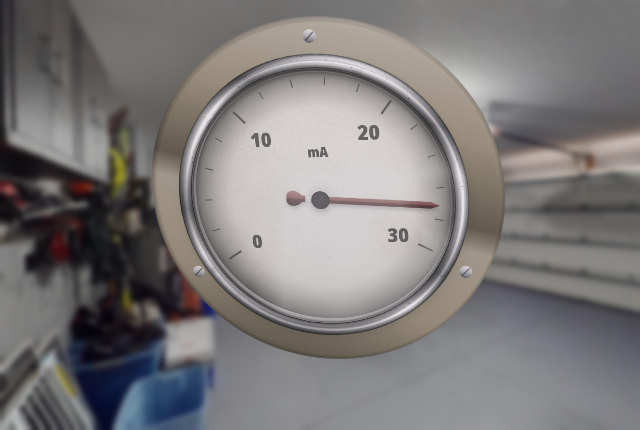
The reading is 27; mA
